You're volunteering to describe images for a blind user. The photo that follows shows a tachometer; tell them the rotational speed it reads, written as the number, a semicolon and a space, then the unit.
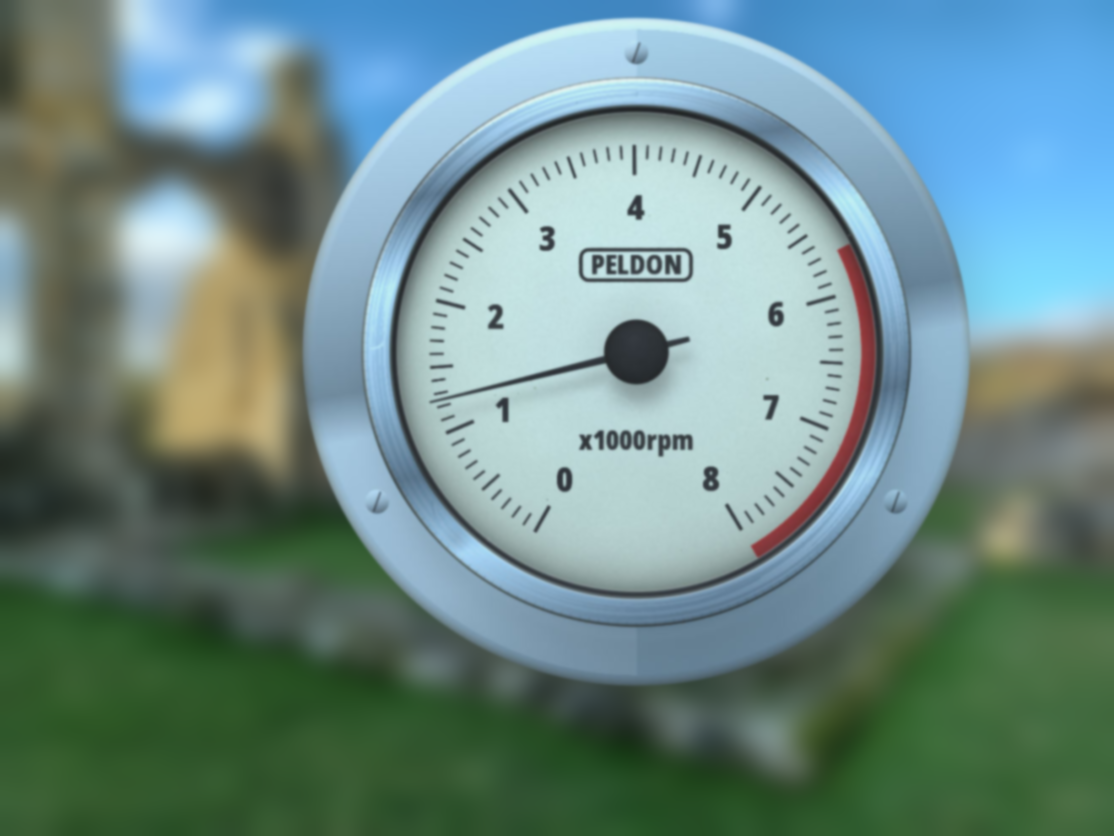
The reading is 1250; rpm
